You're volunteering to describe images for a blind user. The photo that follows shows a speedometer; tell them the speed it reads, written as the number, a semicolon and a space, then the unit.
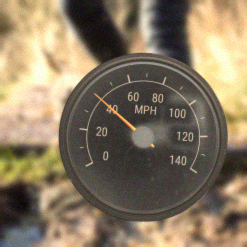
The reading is 40; mph
